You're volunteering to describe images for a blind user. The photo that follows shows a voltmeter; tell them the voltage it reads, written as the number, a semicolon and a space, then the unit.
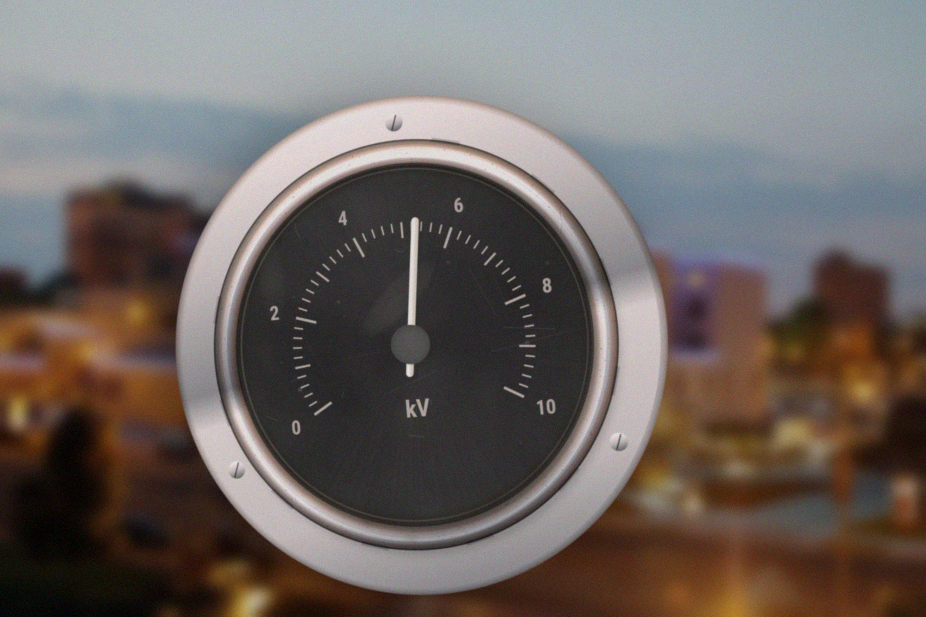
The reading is 5.3; kV
